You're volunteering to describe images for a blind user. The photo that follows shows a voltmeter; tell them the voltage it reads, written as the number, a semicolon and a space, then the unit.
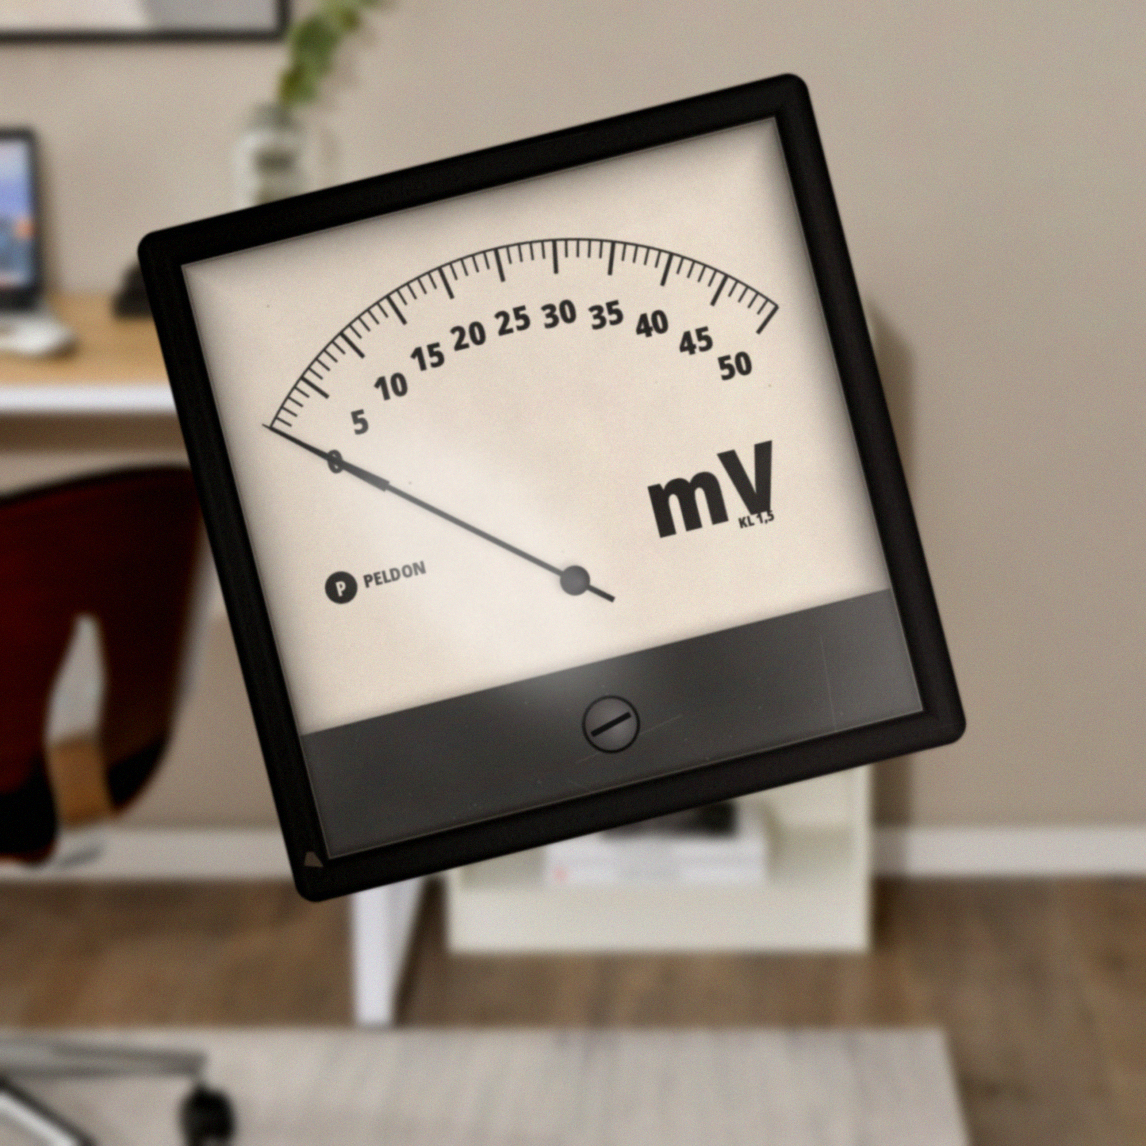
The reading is 0; mV
